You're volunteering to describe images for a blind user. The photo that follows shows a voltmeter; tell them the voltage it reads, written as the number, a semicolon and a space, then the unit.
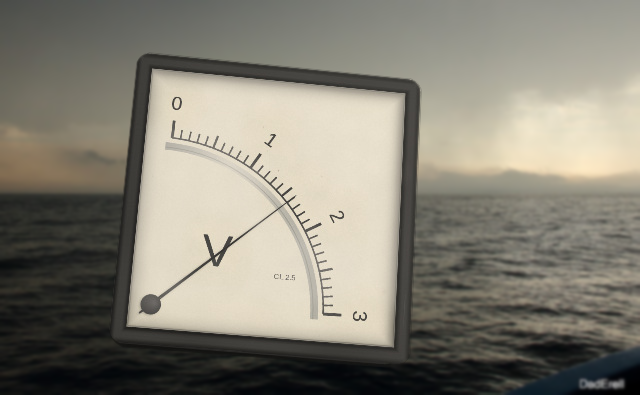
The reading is 1.6; V
